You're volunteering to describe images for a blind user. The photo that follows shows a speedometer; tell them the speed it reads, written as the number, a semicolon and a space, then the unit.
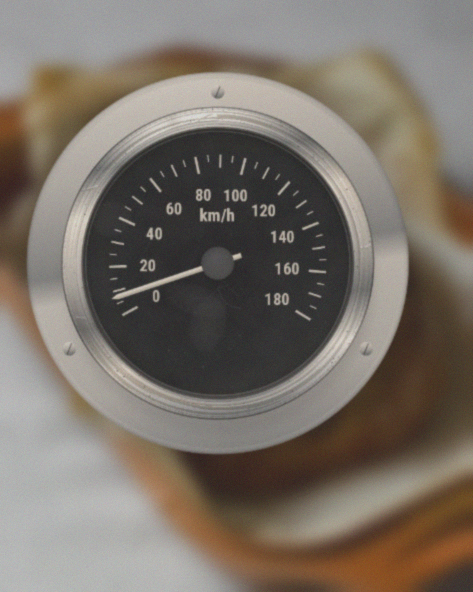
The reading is 7.5; km/h
